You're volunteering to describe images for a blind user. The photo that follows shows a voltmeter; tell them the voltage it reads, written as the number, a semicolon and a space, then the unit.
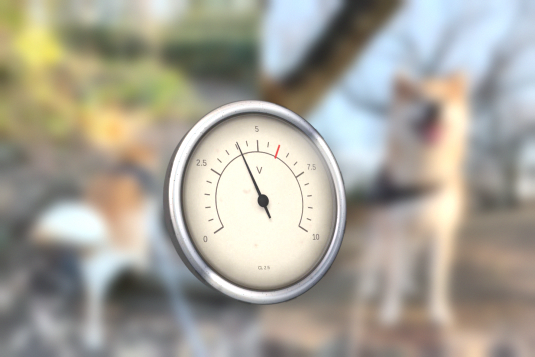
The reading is 4; V
